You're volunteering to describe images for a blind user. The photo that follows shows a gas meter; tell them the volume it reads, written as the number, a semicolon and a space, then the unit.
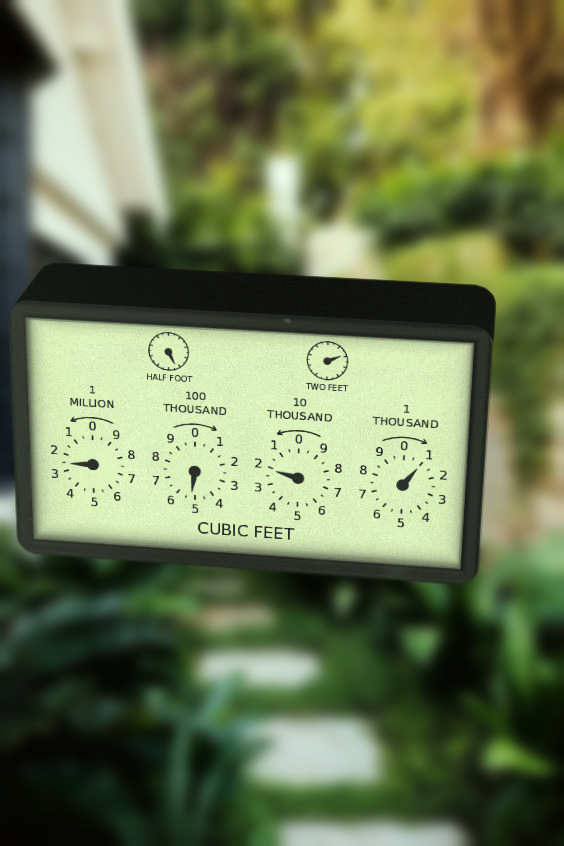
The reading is 252100; ft³
